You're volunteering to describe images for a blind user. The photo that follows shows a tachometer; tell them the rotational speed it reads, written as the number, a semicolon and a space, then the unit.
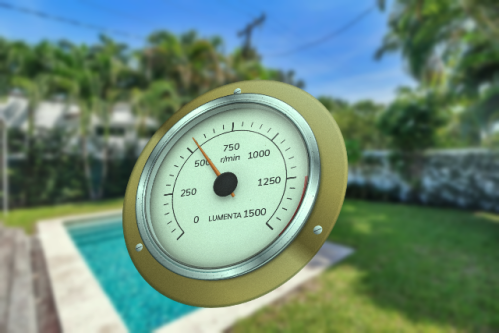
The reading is 550; rpm
